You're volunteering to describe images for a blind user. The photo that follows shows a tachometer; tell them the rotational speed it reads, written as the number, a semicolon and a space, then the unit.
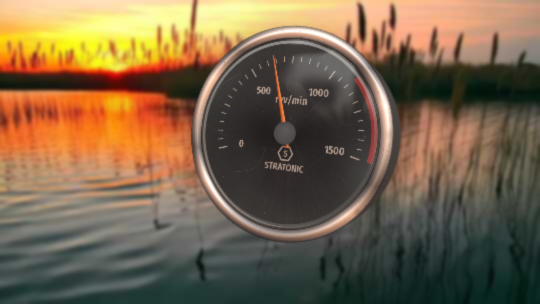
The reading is 650; rpm
